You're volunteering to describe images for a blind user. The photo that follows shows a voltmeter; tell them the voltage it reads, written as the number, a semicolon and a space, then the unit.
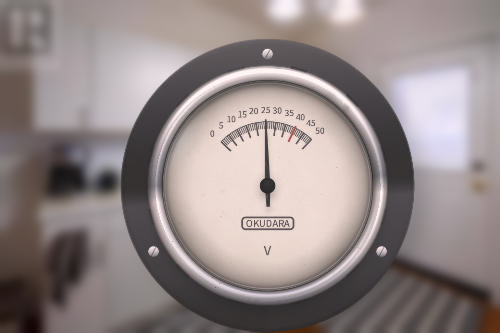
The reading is 25; V
